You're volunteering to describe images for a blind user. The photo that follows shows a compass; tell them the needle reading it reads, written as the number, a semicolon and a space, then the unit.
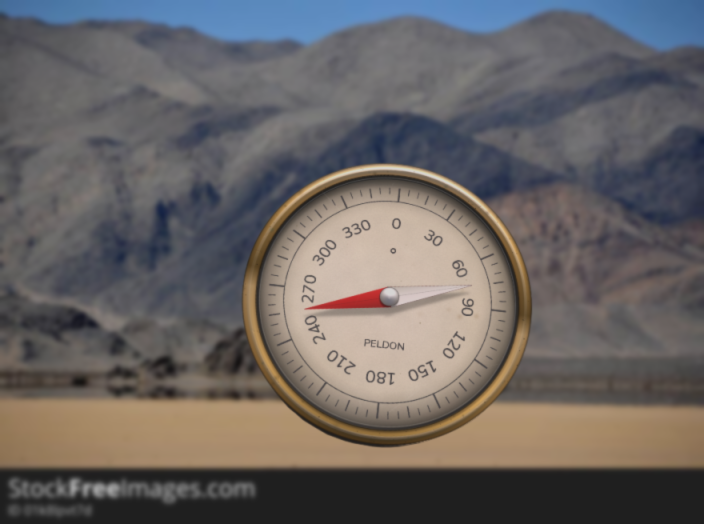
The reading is 255; °
